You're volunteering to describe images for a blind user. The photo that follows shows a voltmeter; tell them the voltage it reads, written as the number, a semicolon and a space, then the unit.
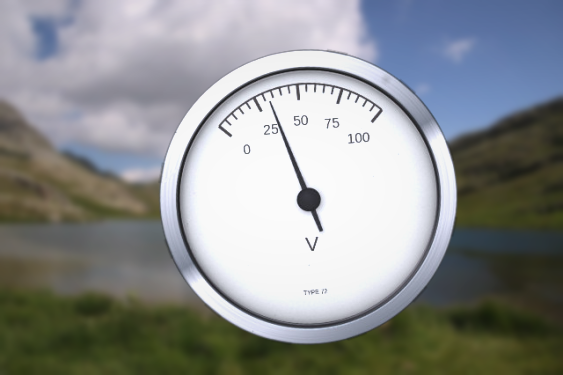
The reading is 32.5; V
